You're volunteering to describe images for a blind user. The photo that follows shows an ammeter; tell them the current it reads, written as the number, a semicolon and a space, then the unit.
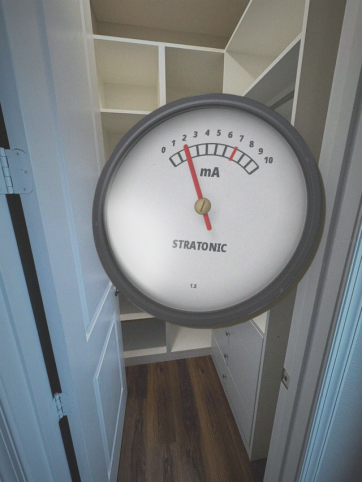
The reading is 2; mA
